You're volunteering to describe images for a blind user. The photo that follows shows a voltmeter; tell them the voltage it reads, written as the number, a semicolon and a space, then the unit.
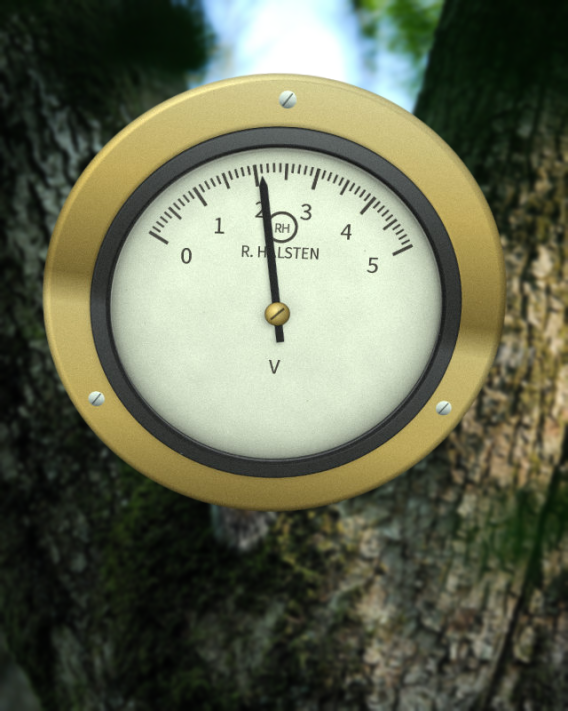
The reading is 2.1; V
